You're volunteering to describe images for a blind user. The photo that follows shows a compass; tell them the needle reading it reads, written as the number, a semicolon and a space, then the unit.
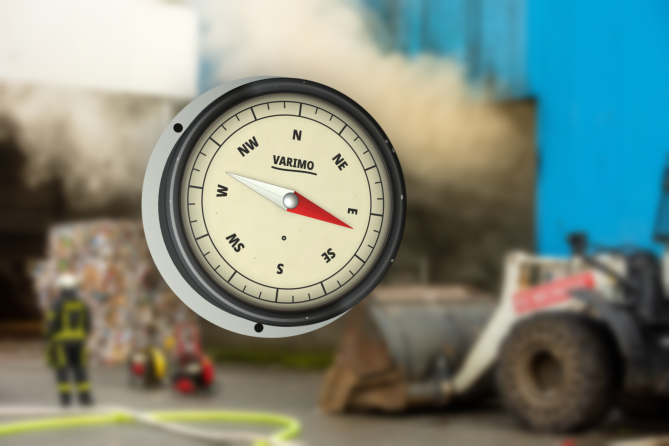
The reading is 105; °
